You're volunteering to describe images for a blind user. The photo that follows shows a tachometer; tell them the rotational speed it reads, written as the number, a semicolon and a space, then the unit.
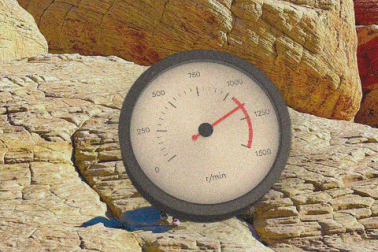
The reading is 1150; rpm
